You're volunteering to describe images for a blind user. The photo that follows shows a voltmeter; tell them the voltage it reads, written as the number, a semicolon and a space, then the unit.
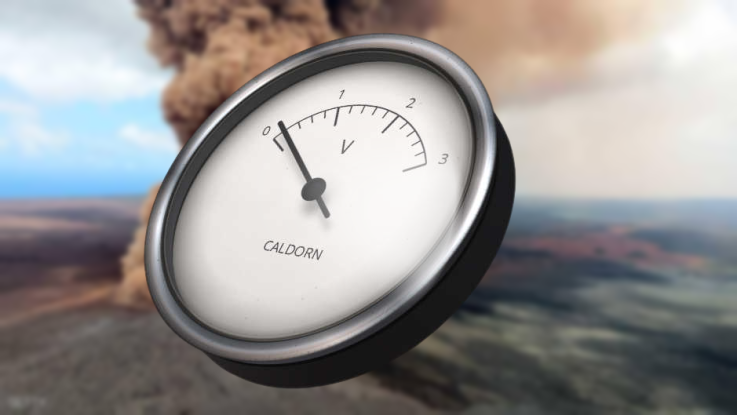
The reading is 0.2; V
